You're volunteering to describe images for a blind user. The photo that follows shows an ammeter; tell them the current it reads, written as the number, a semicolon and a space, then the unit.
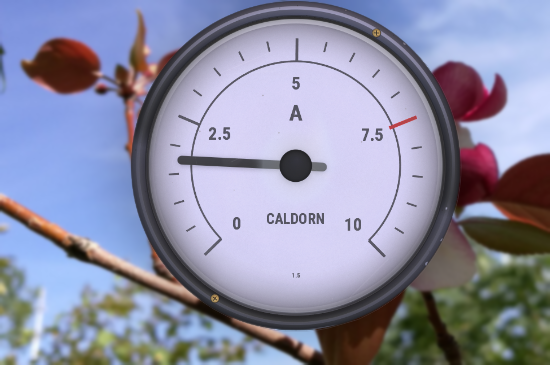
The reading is 1.75; A
